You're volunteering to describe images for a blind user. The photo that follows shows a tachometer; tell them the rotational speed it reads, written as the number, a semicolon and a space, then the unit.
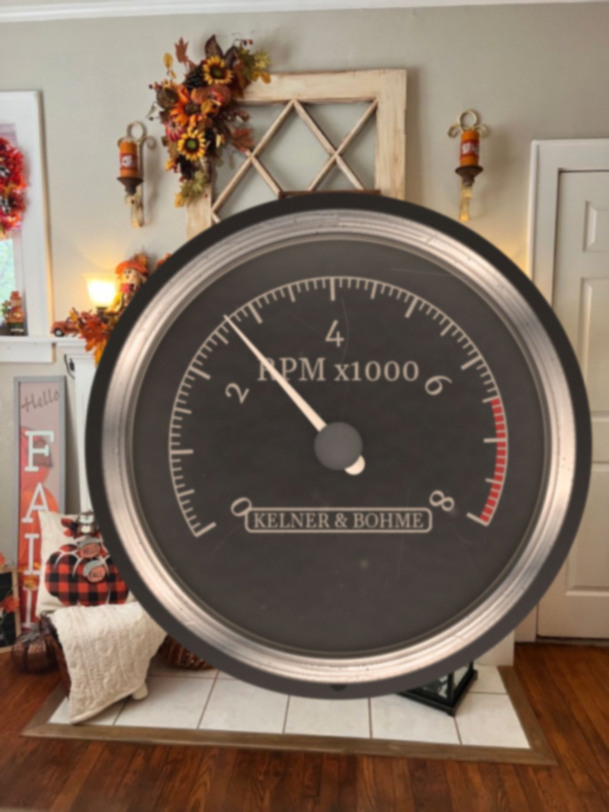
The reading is 2700; rpm
